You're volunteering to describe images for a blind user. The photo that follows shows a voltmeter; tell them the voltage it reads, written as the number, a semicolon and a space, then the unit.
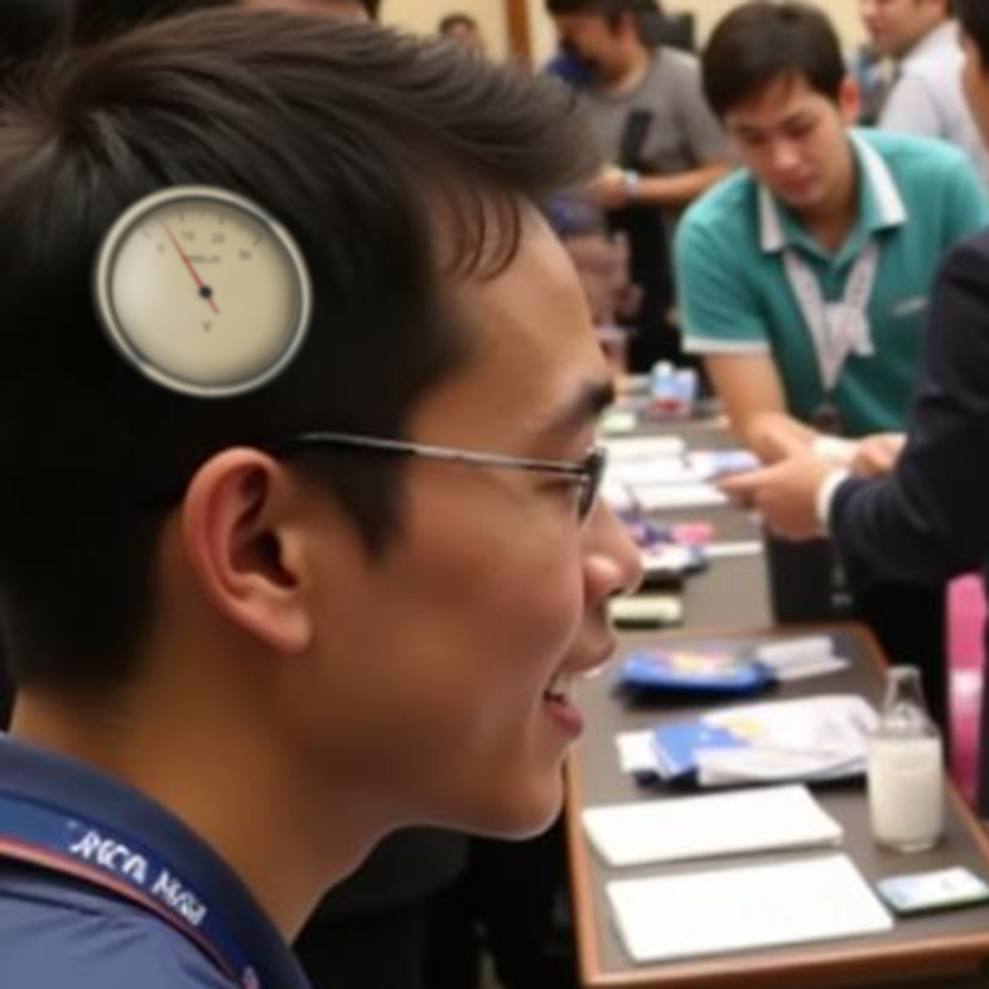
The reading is 5; V
